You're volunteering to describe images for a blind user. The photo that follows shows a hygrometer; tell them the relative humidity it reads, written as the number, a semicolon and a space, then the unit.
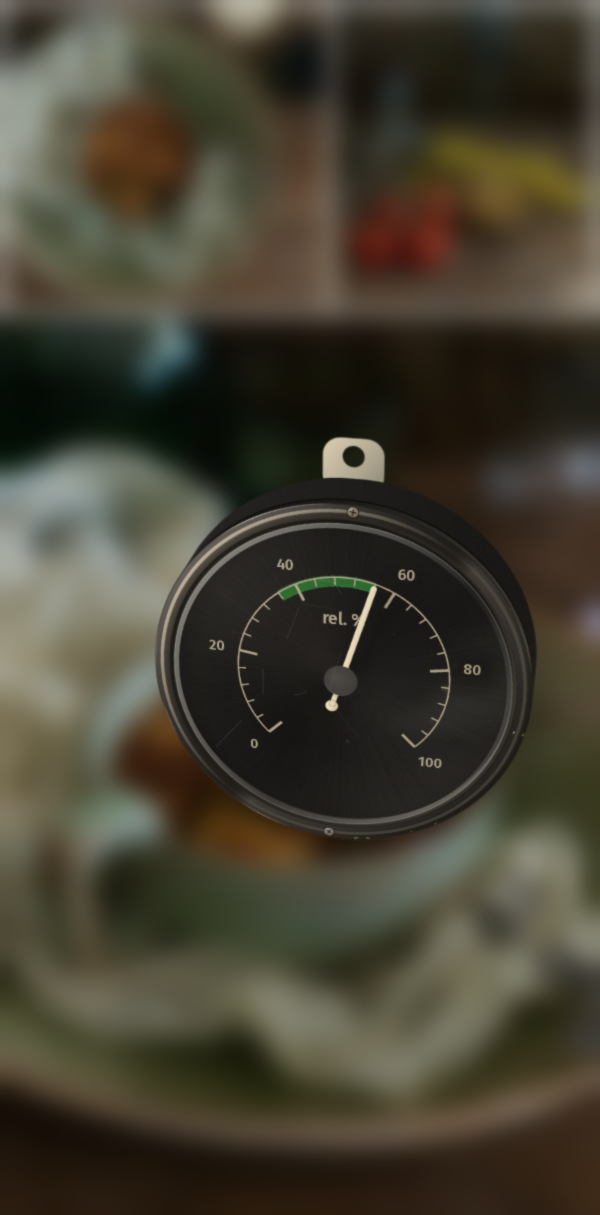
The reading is 56; %
